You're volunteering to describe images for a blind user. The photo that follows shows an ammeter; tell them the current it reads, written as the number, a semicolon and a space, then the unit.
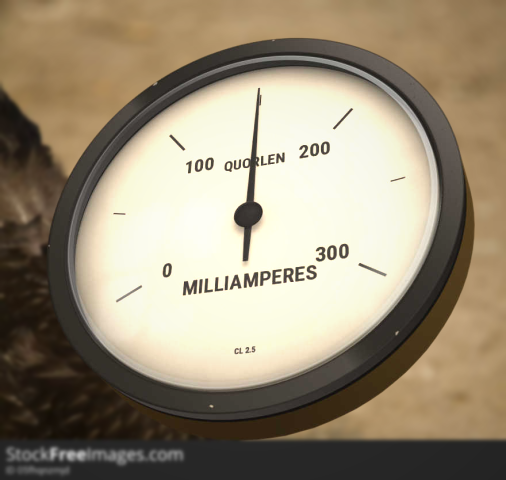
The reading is 150; mA
